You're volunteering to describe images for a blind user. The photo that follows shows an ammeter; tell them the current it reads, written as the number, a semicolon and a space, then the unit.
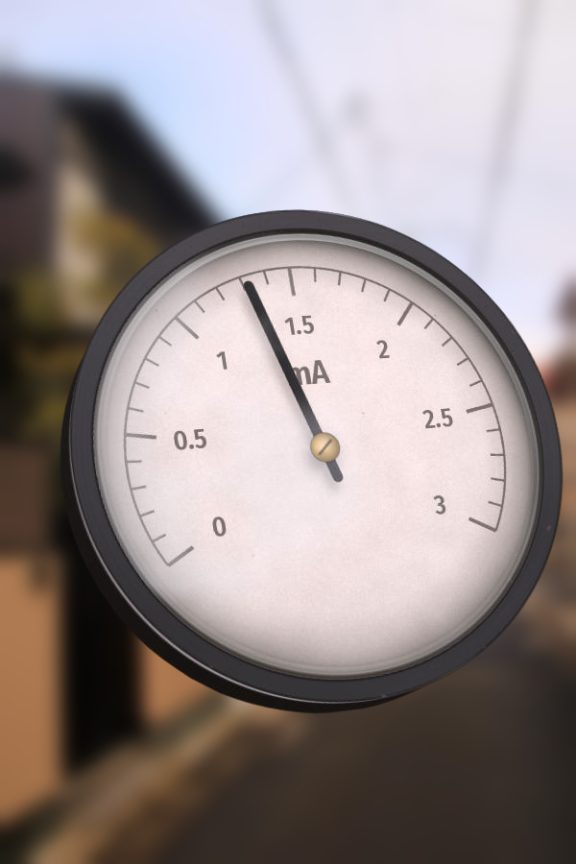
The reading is 1.3; mA
